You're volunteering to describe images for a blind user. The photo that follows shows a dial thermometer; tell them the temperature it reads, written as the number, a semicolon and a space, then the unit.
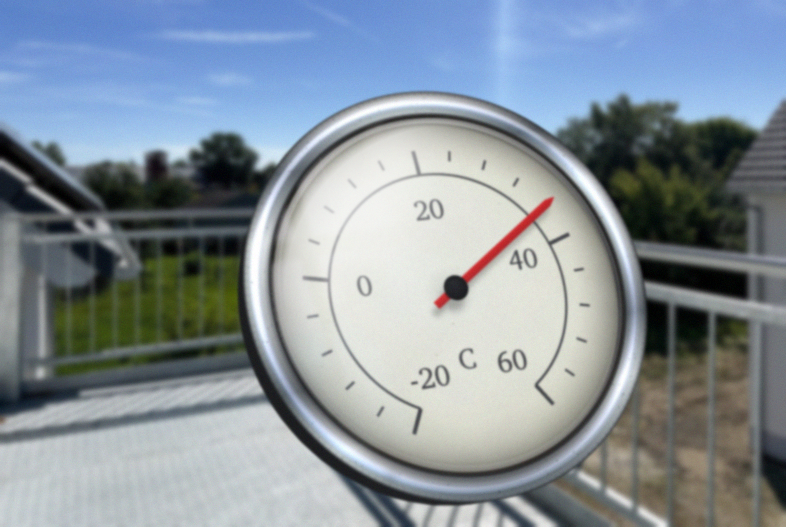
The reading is 36; °C
